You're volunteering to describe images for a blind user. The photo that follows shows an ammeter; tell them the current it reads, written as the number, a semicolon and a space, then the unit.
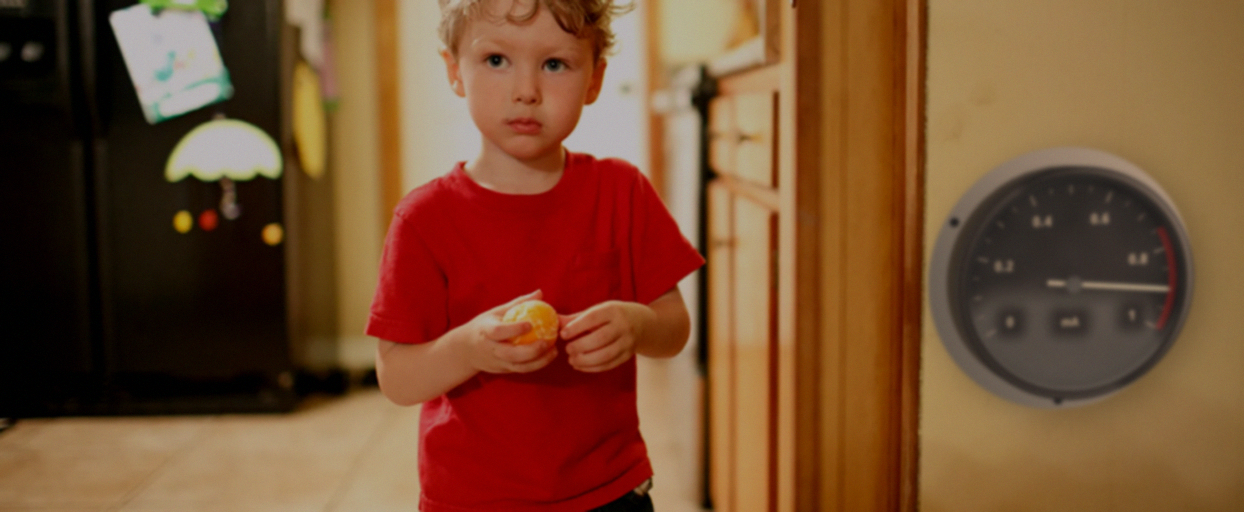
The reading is 0.9; mA
